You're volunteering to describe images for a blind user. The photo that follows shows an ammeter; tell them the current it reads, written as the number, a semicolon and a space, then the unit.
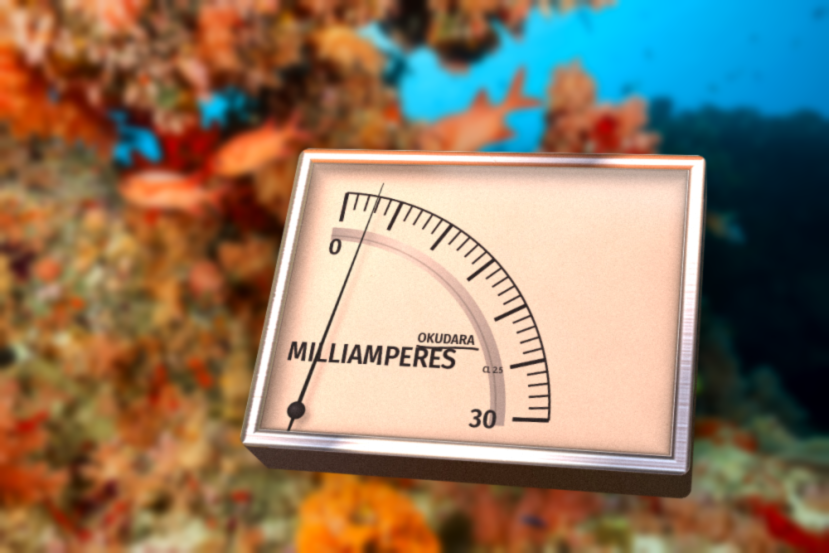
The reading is 3; mA
